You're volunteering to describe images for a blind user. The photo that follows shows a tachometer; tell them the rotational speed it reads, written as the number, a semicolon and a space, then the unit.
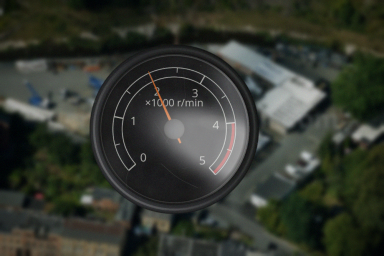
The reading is 2000; rpm
